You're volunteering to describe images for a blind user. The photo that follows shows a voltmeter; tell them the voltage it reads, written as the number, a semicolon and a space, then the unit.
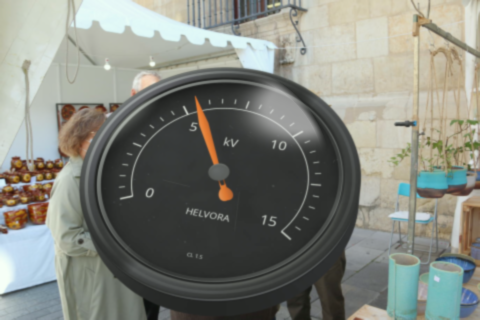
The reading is 5.5; kV
